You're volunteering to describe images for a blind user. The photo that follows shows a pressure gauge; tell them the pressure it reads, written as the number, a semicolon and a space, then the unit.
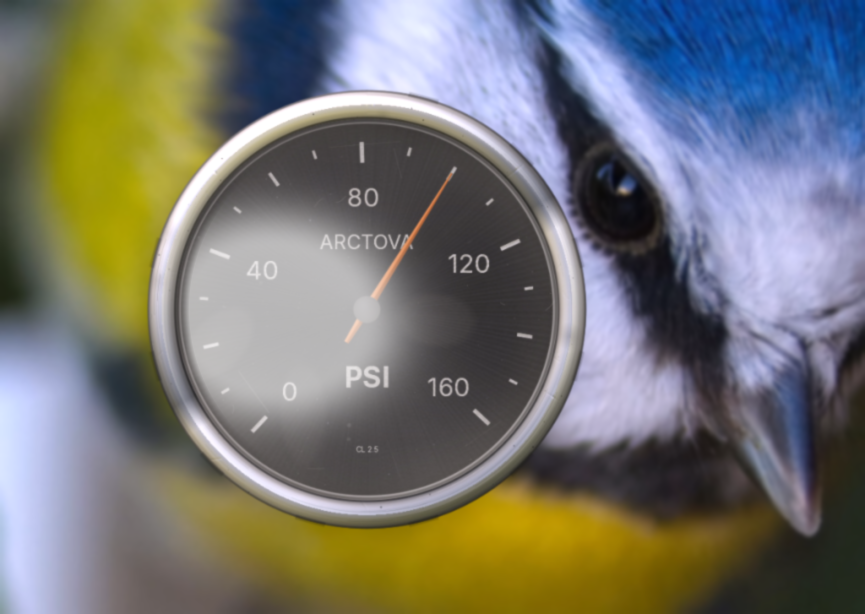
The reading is 100; psi
